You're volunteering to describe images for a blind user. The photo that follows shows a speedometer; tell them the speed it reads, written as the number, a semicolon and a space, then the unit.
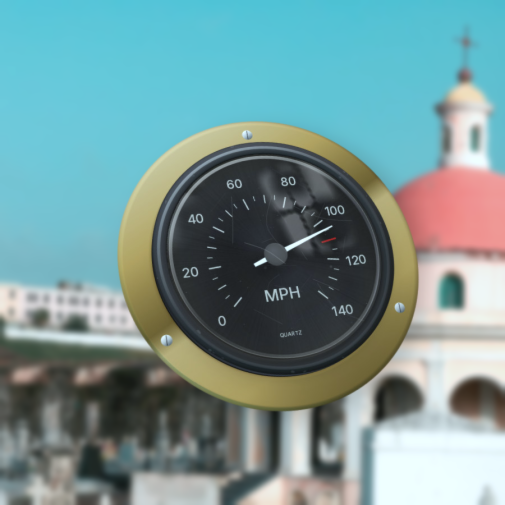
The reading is 105; mph
